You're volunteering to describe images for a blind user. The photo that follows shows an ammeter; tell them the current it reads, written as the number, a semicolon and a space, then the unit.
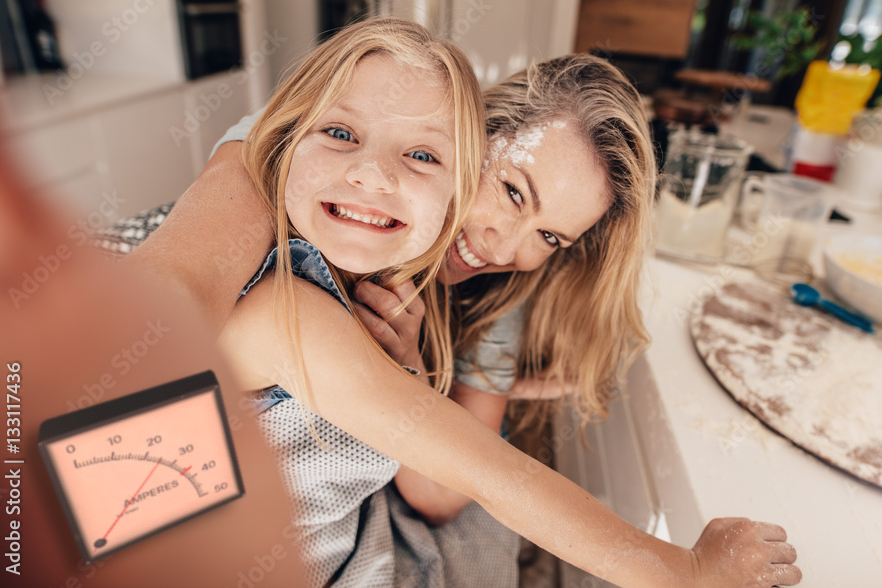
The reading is 25; A
